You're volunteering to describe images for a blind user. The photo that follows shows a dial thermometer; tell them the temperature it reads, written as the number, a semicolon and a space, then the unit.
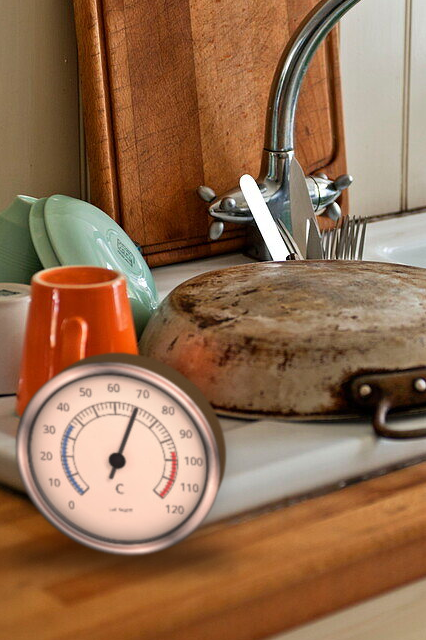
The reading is 70; °C
